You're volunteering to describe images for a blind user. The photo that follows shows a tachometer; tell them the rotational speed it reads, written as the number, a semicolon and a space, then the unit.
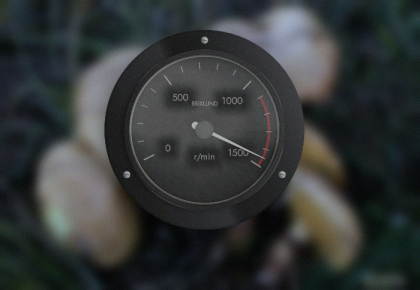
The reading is 1450; rpm
